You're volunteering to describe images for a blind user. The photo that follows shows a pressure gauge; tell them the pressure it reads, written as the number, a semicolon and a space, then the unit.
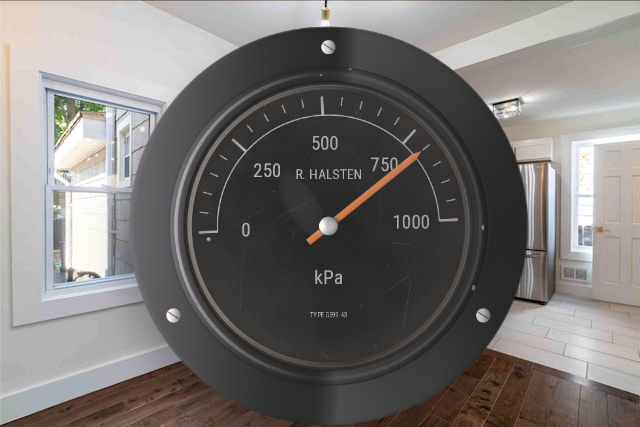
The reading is 800; kPa
